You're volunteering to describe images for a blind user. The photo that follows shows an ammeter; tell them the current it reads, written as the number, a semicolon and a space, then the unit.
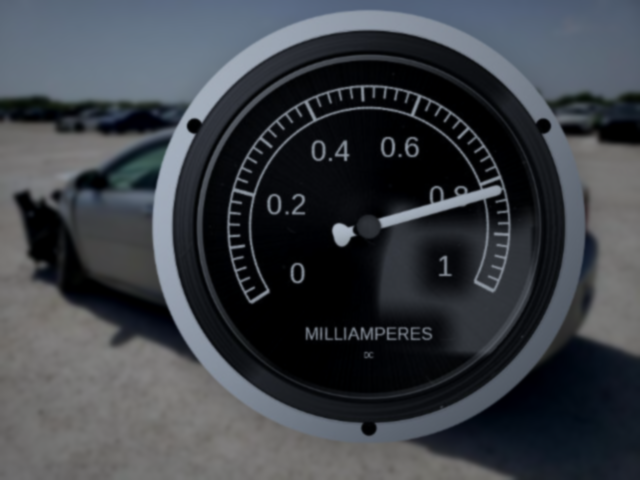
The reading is 0.82; mA
